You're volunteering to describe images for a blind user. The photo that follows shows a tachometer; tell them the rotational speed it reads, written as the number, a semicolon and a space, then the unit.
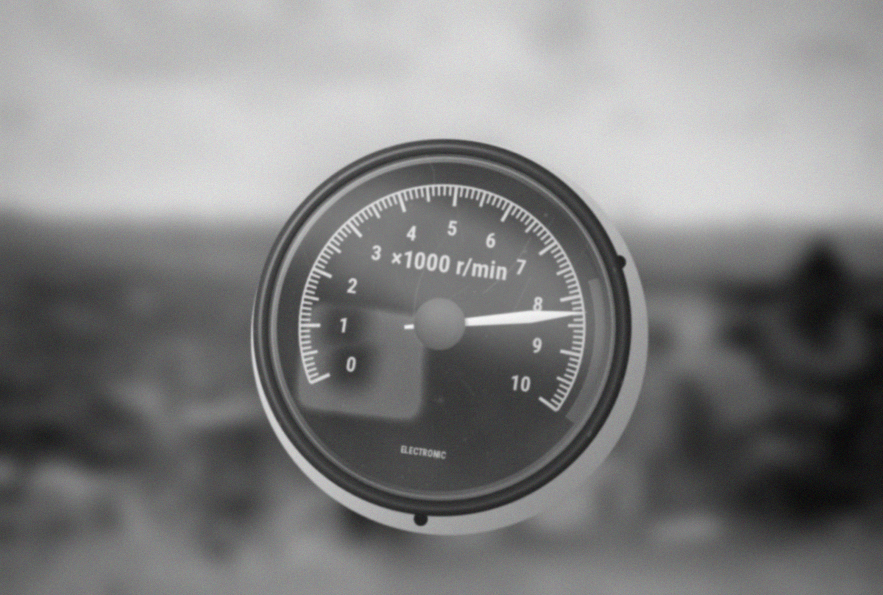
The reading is 8300; rpm
